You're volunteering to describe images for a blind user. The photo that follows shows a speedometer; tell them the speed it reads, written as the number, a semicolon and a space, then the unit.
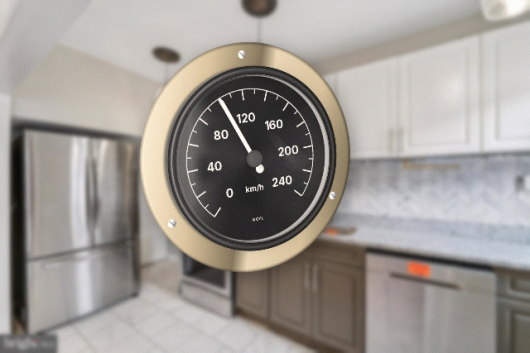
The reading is 100; km/h
